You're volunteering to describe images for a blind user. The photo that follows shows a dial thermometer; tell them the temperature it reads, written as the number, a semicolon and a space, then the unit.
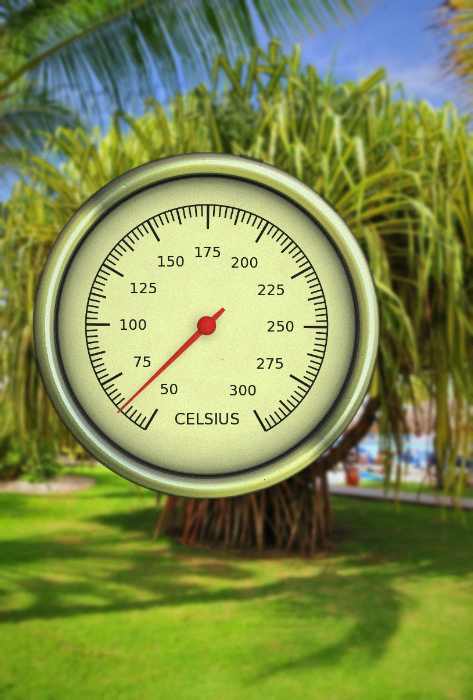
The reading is 62.5; °C
